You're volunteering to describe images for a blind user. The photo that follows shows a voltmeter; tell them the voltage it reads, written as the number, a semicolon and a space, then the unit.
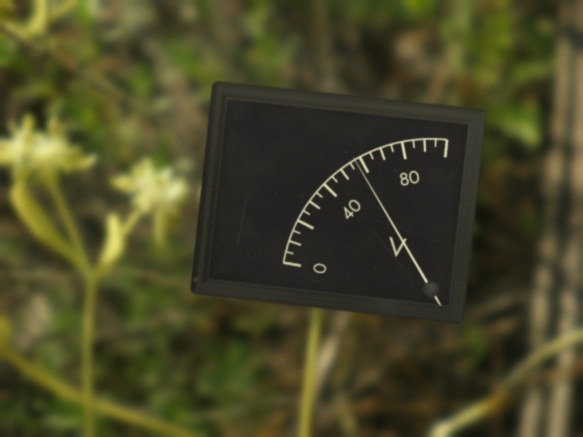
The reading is 57.5; V
